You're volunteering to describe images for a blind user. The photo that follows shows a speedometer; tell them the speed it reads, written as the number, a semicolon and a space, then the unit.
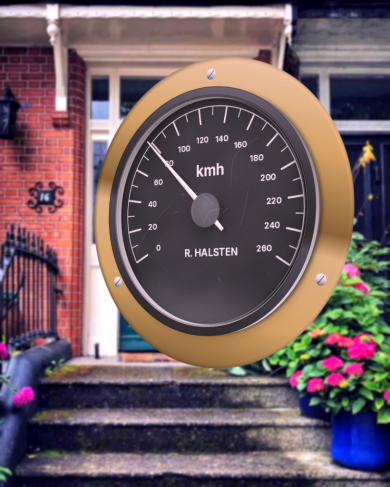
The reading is 80; km/h
